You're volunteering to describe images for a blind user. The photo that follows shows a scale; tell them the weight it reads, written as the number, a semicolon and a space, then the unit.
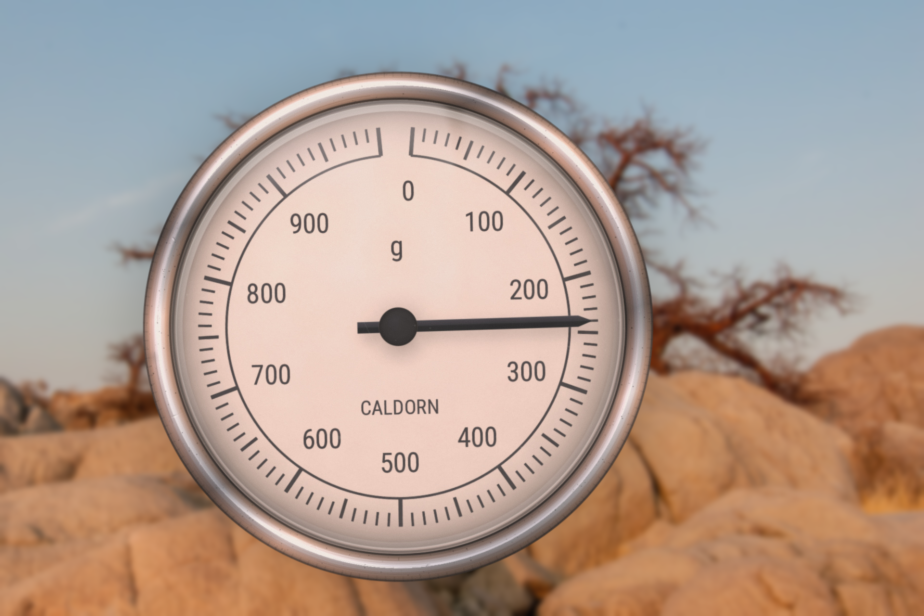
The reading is 240; g
